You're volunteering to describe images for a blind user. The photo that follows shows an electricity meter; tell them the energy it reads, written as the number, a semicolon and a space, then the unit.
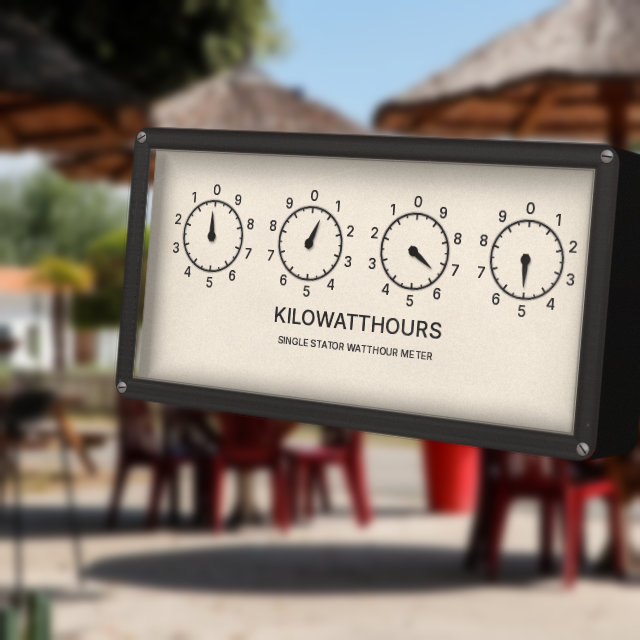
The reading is 65; kWh
